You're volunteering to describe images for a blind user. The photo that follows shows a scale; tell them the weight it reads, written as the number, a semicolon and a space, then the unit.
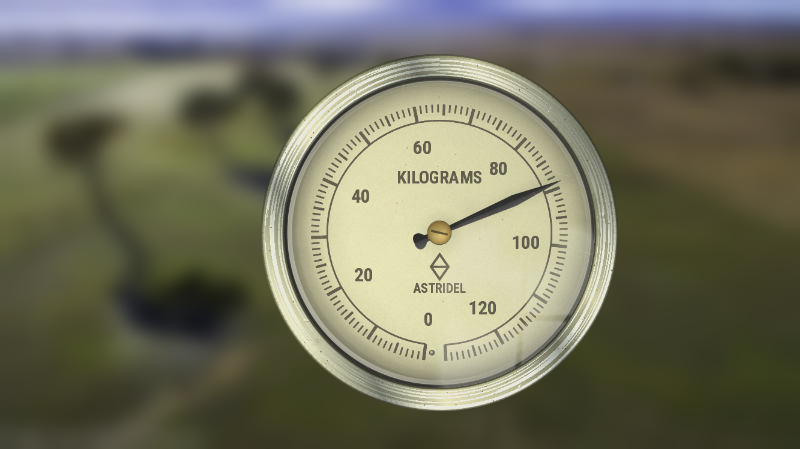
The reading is 89; kg
